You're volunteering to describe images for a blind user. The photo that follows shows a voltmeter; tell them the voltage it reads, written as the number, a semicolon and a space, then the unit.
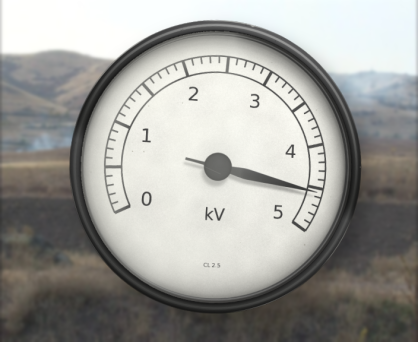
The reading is 4.55; kV
